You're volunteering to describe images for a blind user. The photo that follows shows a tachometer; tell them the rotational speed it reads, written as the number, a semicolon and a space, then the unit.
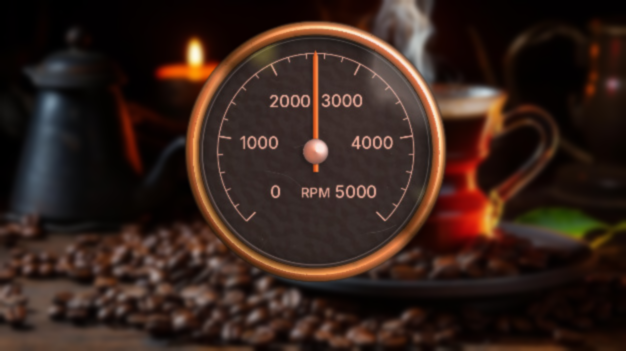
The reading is 2500; rpm
